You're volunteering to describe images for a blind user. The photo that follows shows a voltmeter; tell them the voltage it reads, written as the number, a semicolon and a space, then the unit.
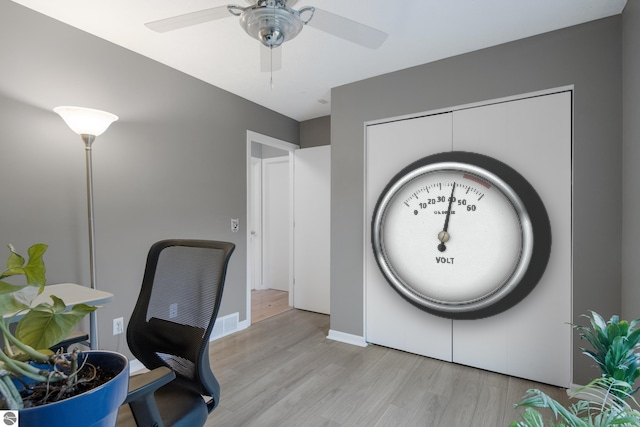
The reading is 40; V
